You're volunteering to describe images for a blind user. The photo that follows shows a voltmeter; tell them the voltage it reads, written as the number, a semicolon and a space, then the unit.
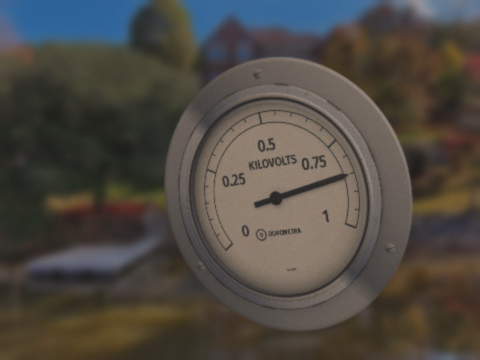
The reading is 0.85; kV
